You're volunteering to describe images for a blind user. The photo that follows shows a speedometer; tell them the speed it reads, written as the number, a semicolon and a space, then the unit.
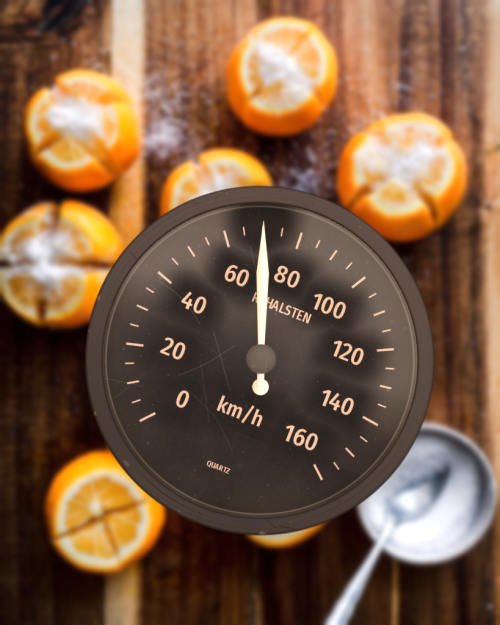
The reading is 70; km/h
